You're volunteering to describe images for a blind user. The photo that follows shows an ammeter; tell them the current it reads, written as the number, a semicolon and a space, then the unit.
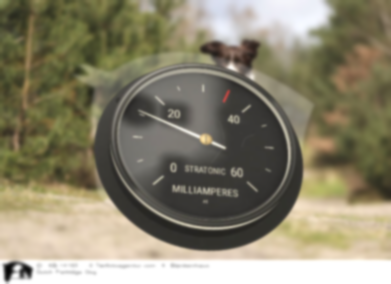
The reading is 15; mA
